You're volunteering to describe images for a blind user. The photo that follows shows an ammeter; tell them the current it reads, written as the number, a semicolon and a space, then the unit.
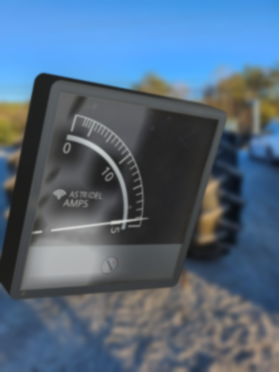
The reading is 14.5; A
